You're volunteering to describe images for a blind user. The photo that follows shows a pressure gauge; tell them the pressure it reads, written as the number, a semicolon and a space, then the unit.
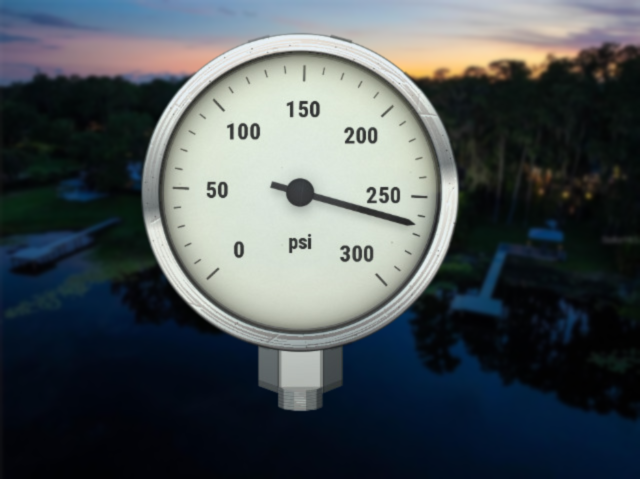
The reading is 265; psi
